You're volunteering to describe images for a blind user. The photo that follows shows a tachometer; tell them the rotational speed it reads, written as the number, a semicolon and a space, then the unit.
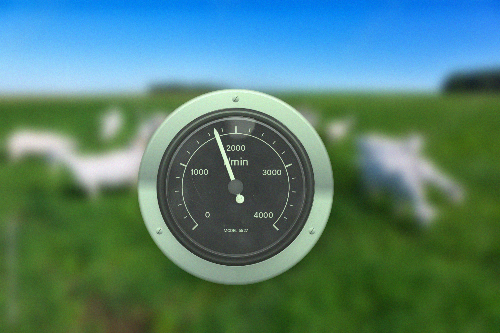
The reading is 1700; rpm
